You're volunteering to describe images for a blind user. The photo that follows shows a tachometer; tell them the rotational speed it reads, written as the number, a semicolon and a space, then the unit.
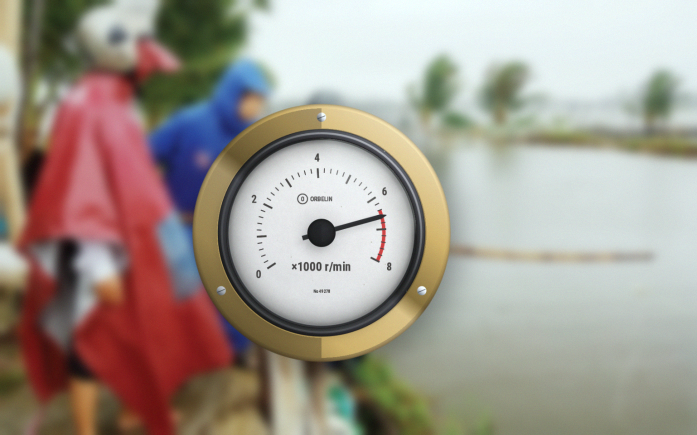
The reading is 6600; rpm
